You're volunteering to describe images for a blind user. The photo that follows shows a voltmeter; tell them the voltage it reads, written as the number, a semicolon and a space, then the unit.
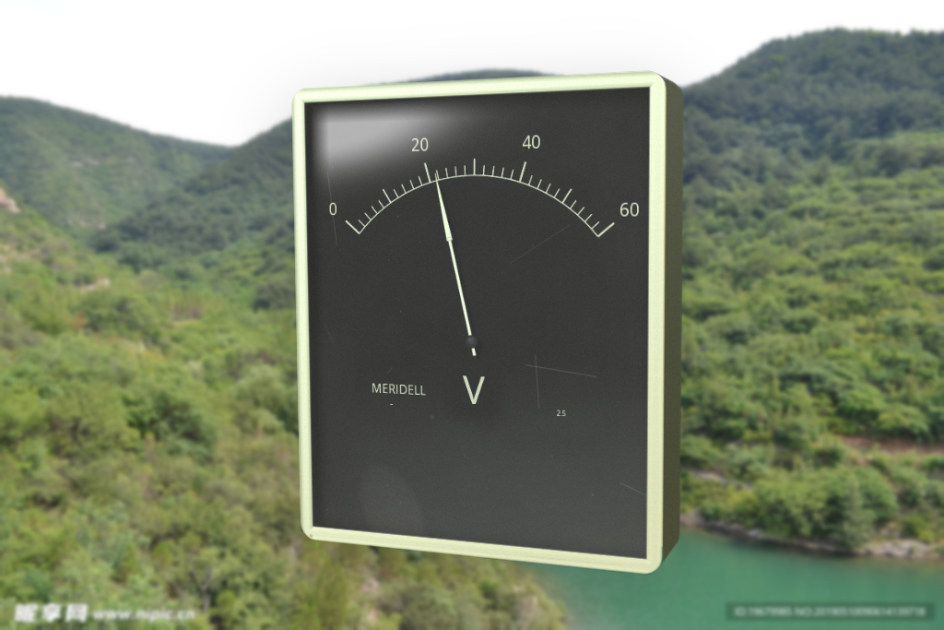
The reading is 22; V
